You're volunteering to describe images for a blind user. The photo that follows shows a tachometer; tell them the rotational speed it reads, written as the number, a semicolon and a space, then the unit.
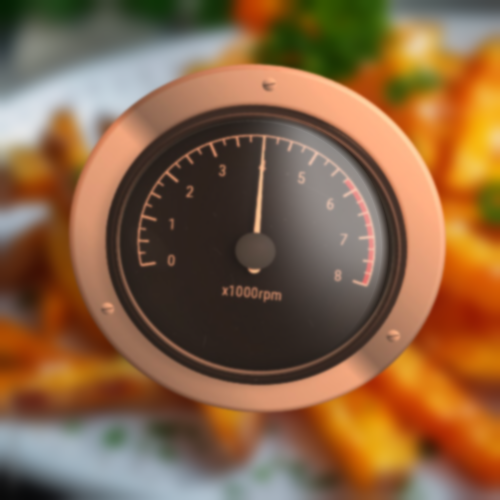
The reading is 4000; rpm
